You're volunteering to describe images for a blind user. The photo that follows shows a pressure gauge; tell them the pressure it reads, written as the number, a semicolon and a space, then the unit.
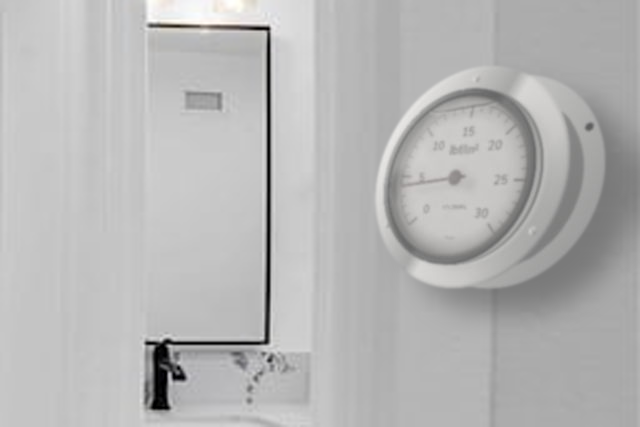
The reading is 4; psi
